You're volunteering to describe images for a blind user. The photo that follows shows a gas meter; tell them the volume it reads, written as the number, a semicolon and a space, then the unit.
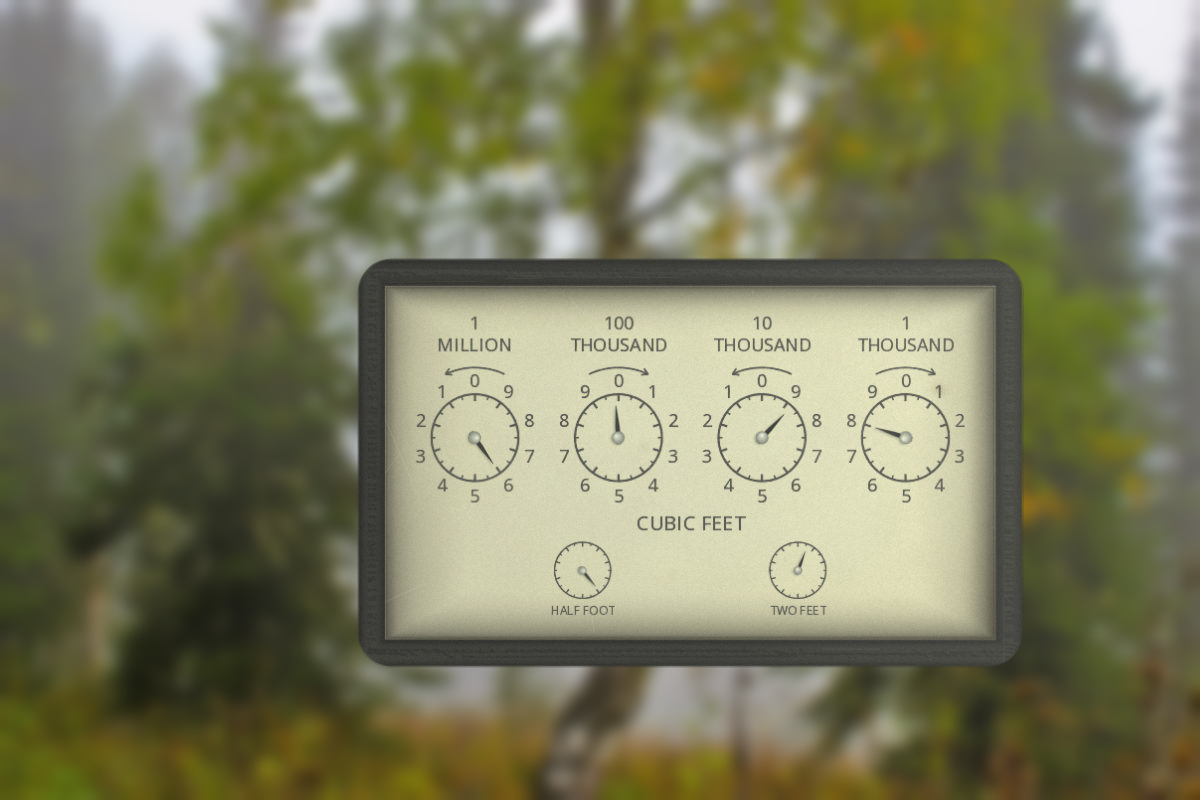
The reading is 598800; ft³
